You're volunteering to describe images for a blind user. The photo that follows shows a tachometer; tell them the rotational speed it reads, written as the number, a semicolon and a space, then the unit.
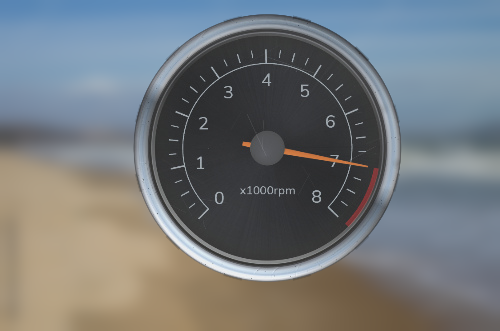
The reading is 7000; rpm
